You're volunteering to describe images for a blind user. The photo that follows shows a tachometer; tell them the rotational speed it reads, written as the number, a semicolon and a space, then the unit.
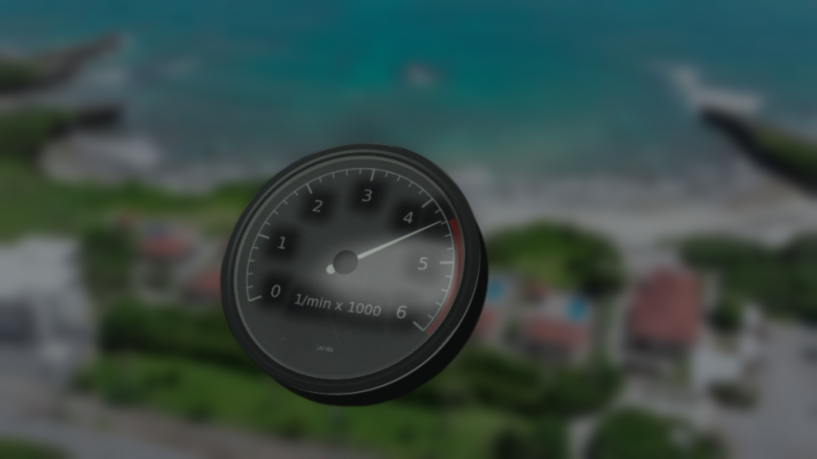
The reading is 4400; rpm
